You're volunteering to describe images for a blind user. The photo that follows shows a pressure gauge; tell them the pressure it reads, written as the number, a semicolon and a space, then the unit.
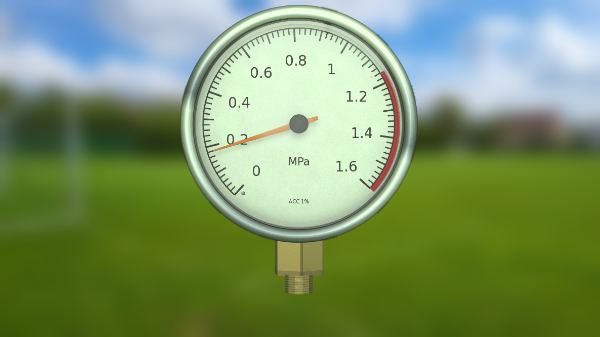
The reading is 0.18; MPa
